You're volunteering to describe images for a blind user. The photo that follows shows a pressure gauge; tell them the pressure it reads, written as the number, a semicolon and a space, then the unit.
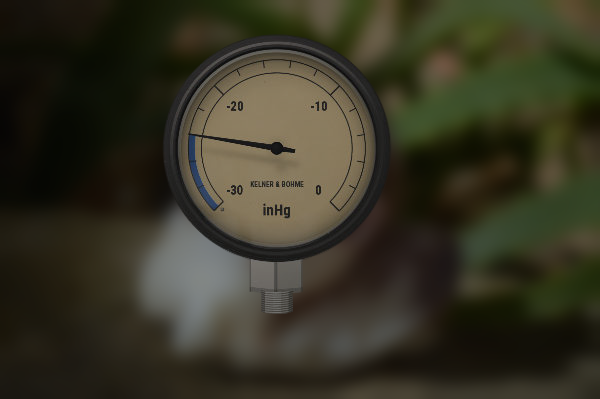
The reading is -24; inHg
